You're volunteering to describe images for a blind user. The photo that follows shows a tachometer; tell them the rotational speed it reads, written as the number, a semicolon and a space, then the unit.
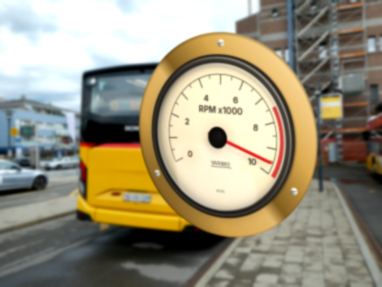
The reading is 9500; rpm
